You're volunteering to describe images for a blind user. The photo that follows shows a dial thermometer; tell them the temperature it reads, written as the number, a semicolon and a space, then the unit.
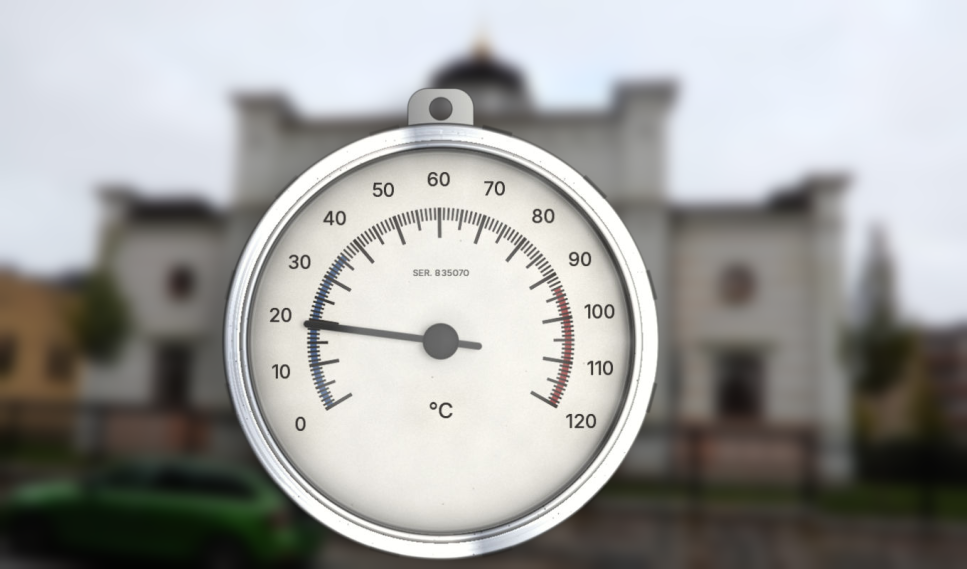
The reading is 19; °C
